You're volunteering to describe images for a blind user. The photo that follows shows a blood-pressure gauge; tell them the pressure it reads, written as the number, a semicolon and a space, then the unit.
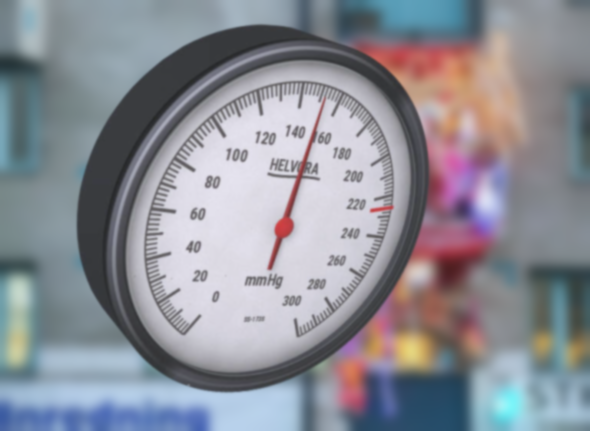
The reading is 150; mmHg
